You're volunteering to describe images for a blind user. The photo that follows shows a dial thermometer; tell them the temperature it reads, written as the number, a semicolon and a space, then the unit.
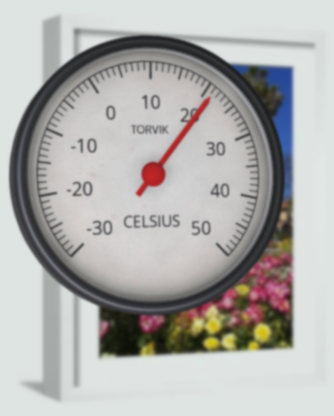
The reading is 21; °C
